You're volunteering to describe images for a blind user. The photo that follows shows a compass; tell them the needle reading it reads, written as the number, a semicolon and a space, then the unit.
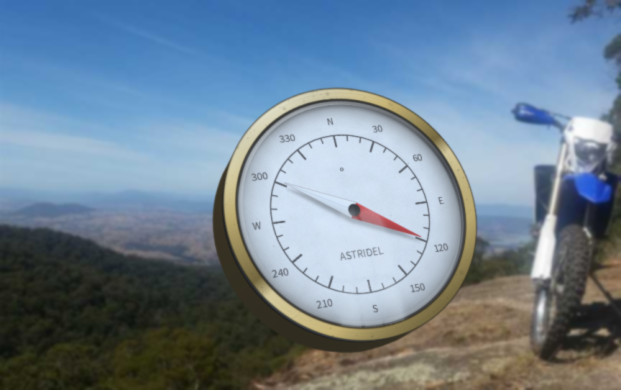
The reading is 120; °
